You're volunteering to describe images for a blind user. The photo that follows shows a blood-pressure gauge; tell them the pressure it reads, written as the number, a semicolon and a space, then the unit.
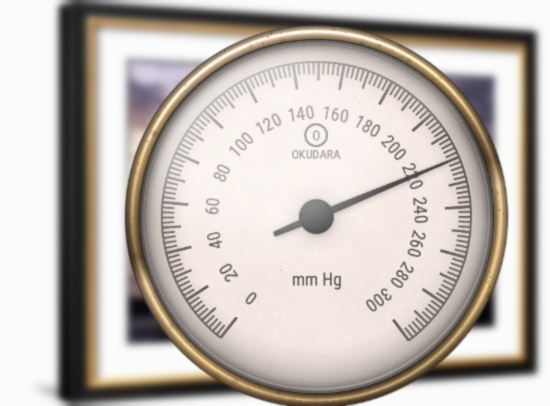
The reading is 220; mmHg
